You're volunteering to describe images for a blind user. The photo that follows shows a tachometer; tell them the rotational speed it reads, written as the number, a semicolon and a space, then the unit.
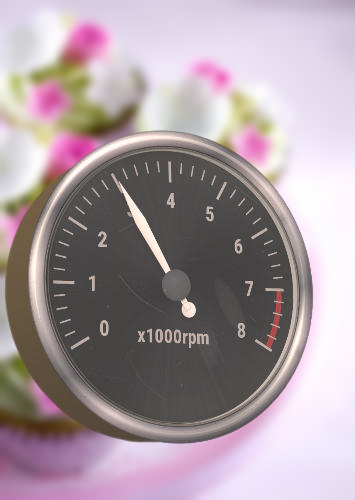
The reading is 3000; rpm
